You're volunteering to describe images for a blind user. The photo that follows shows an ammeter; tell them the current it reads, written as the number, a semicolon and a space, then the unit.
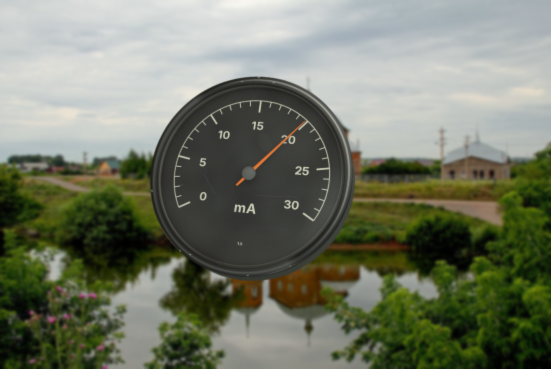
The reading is 20; mA
